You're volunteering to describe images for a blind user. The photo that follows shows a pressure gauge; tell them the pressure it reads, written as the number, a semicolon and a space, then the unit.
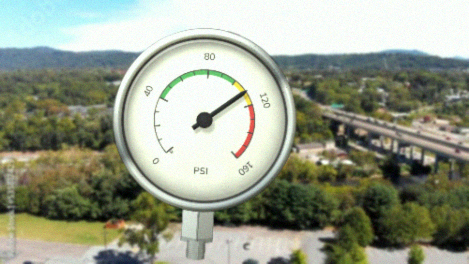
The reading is 110; psi
